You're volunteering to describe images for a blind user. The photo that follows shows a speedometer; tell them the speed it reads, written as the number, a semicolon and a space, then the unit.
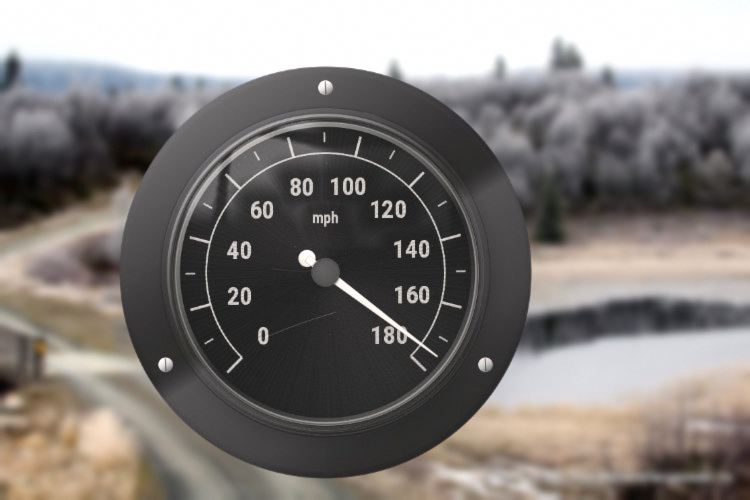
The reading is 175; mph
